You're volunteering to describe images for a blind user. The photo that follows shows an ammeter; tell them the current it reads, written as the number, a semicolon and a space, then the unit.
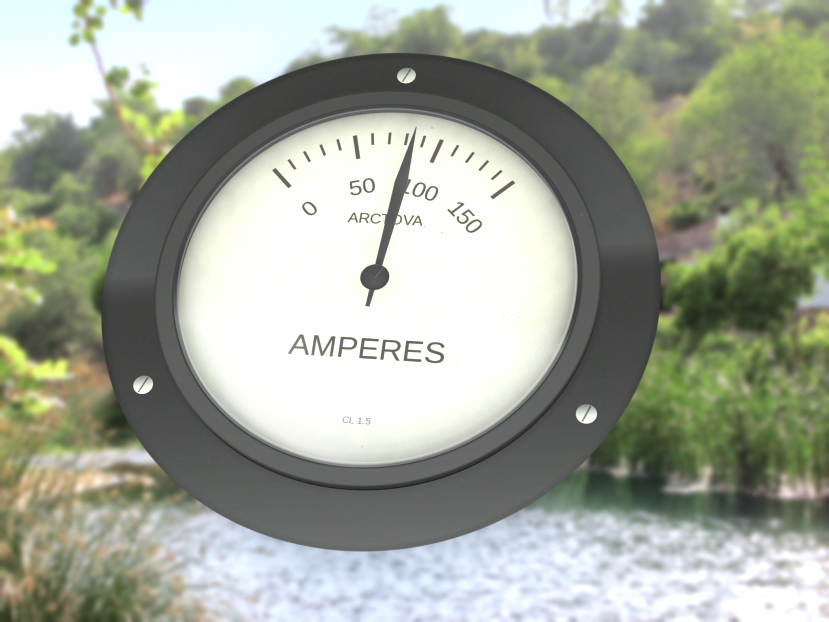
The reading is 85; A
